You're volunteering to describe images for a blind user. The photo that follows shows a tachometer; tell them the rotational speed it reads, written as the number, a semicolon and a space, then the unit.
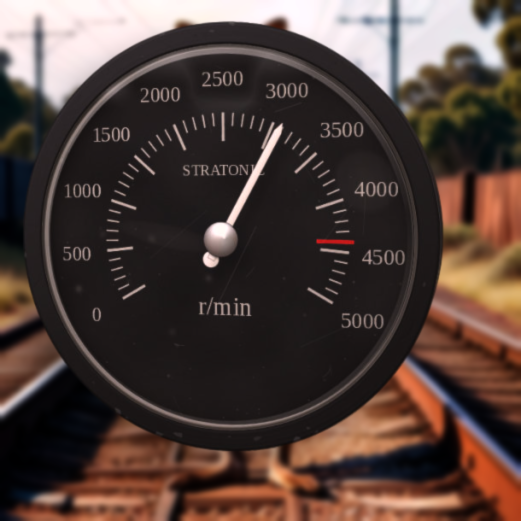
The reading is 3100; rpm
